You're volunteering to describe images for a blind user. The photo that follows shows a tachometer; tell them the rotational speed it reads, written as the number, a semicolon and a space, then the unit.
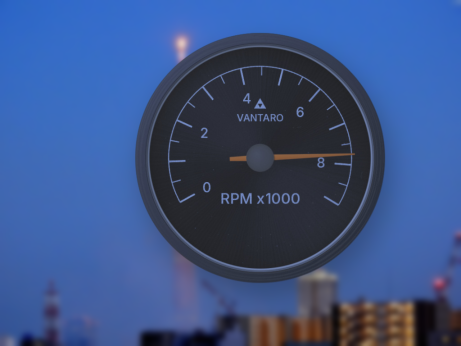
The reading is 7750; rpm
